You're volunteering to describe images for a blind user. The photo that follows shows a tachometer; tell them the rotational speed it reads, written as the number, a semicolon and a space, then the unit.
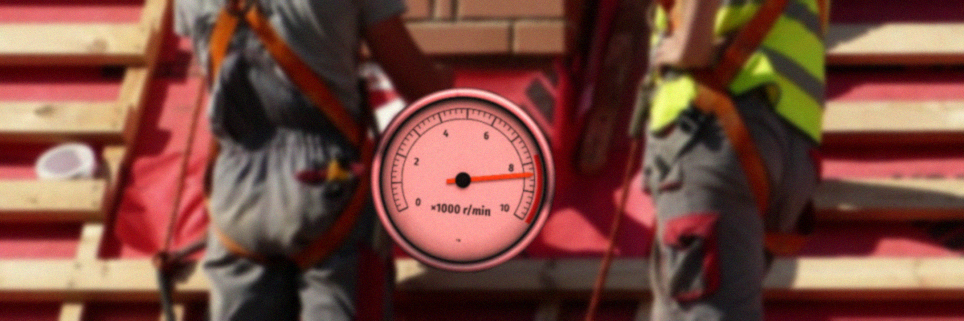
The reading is 8400; rpm
